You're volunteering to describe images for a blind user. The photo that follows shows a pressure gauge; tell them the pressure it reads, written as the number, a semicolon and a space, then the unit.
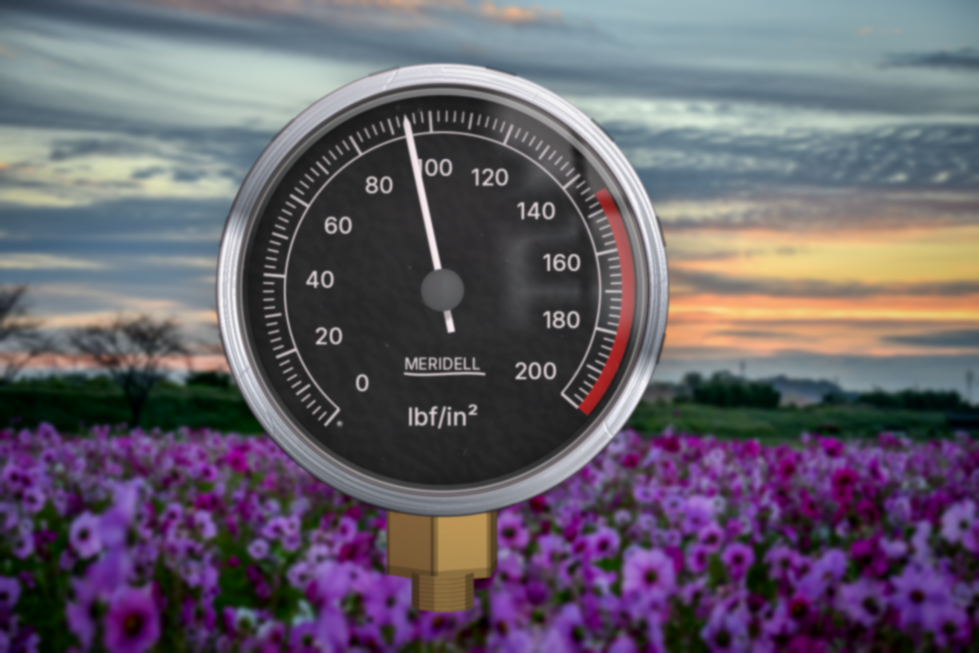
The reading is 94; psi
